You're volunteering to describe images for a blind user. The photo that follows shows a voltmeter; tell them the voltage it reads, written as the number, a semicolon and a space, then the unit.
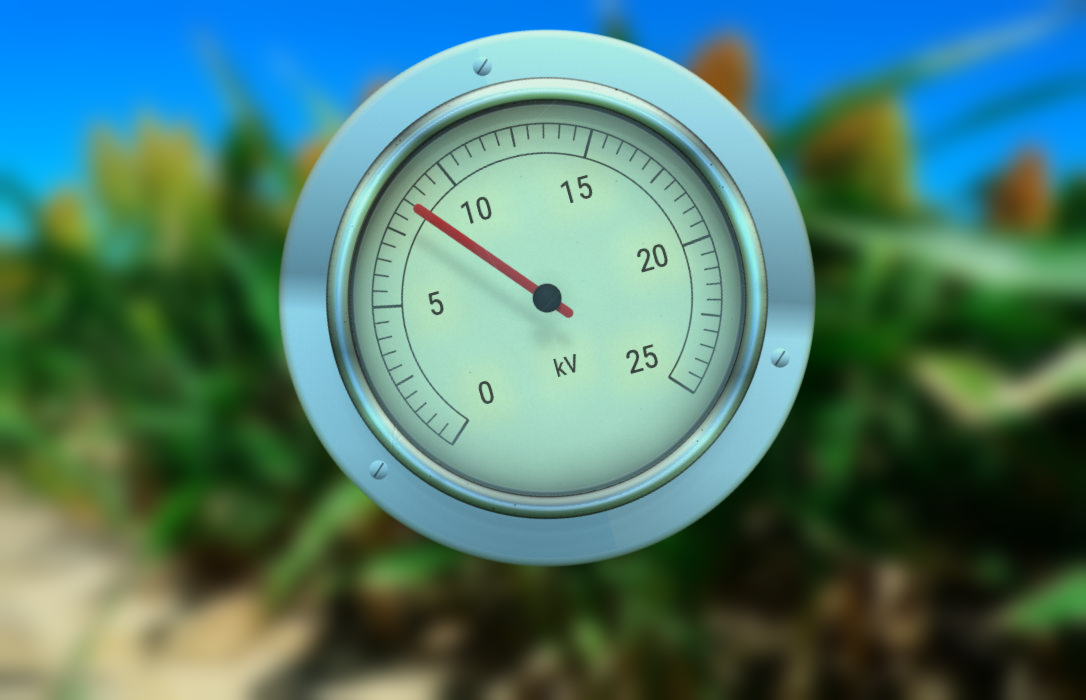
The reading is 8.5; kV
